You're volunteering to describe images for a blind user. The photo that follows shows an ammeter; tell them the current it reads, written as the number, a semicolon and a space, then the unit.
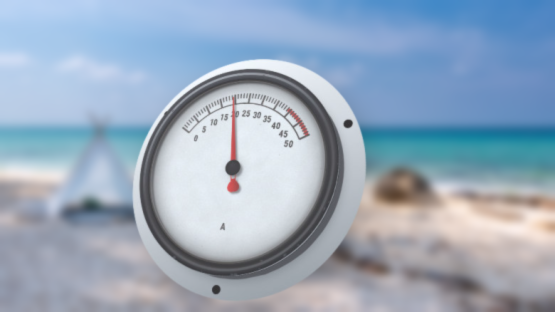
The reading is 20; A
